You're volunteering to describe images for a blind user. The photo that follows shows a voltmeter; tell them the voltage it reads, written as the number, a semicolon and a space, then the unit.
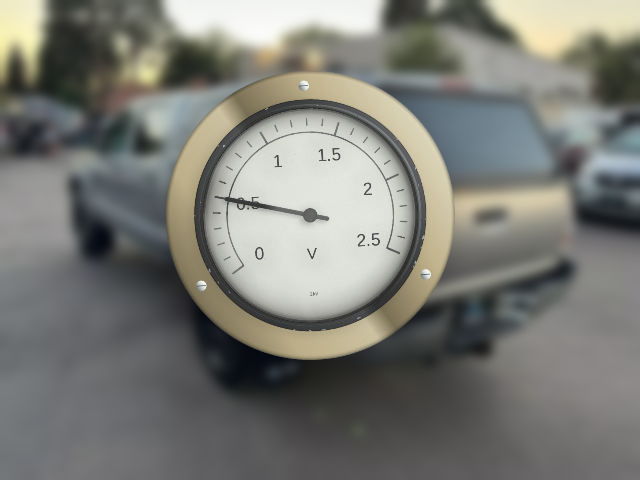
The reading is 0.5; V
